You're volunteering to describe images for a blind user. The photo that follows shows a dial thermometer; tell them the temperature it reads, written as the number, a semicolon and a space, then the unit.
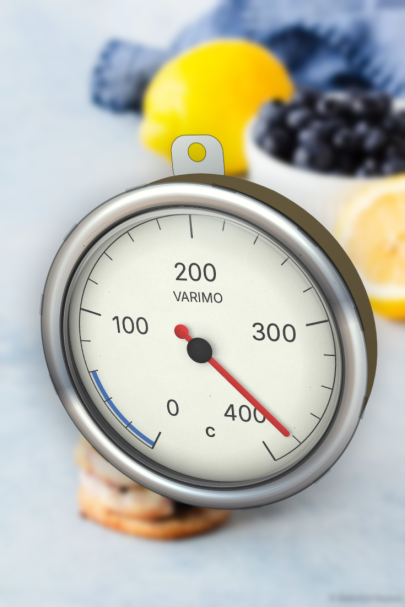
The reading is 380; °C
